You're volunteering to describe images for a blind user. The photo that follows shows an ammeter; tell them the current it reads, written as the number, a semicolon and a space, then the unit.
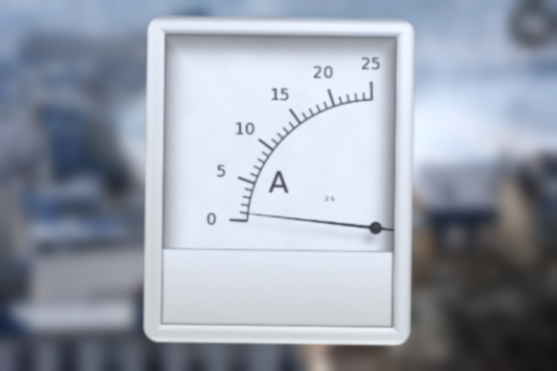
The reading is 1; A
